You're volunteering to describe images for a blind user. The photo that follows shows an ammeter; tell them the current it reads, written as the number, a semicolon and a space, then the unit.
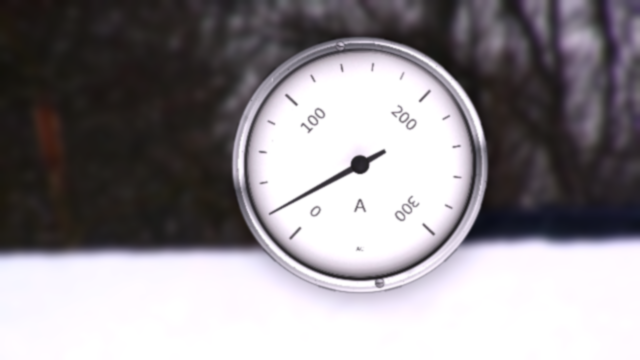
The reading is 20; A
